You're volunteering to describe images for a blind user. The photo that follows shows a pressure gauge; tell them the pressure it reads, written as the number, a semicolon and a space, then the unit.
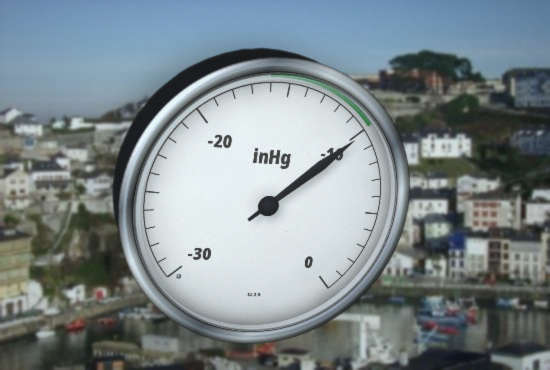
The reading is -10; inHg
